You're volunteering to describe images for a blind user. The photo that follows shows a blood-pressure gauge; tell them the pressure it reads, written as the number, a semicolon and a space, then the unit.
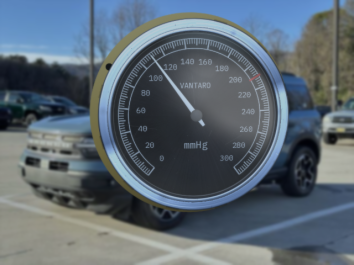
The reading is 110; mmHg
